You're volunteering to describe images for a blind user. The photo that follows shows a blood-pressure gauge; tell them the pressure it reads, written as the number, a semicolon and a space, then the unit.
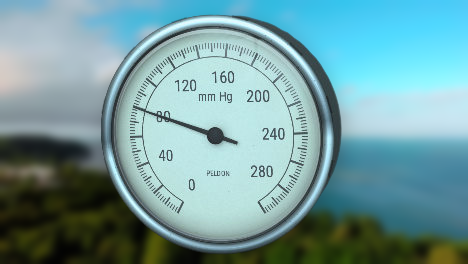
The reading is 80; mmHg
